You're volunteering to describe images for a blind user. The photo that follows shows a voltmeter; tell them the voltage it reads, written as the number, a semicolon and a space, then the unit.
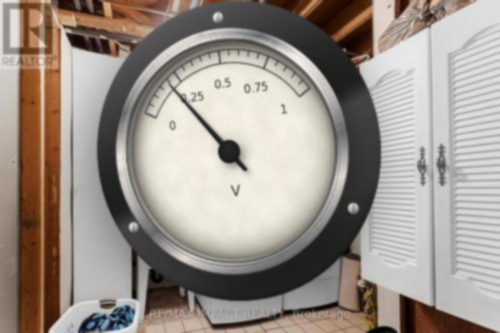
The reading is 0.2; V
